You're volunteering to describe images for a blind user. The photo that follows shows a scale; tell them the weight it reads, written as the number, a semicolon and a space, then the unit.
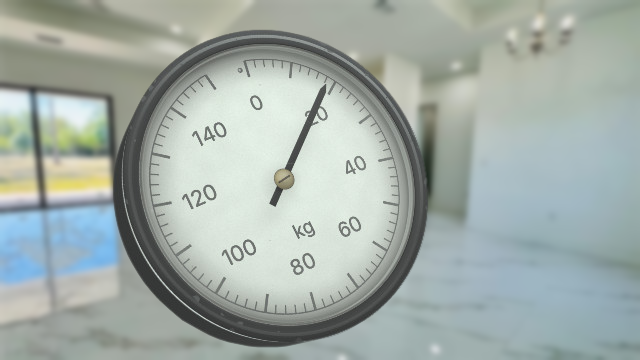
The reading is 18; kg
